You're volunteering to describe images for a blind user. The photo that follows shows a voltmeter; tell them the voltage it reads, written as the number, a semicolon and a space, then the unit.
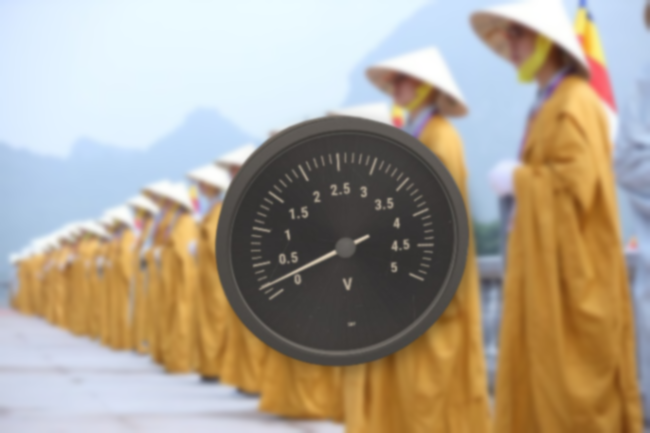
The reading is 0.2; V
